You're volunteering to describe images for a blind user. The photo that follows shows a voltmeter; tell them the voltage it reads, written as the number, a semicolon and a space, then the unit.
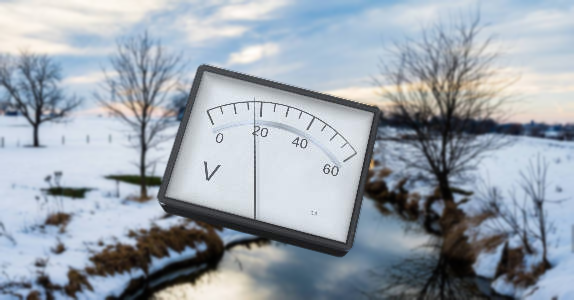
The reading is 17.5; V
